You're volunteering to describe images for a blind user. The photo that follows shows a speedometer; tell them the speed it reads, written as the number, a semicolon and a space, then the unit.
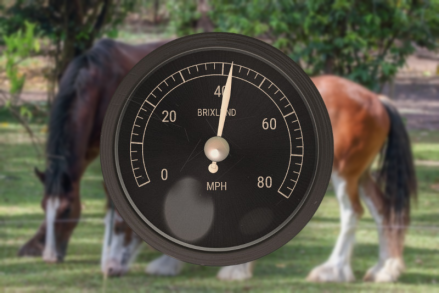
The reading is 42; mph
